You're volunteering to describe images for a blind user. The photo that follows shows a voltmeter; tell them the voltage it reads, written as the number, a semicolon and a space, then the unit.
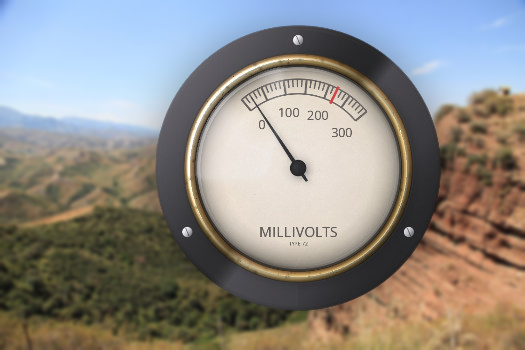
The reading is 20; mV
